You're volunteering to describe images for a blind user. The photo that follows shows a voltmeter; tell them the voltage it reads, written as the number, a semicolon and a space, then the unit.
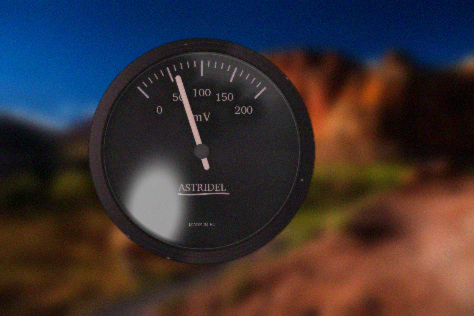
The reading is 60; mV
